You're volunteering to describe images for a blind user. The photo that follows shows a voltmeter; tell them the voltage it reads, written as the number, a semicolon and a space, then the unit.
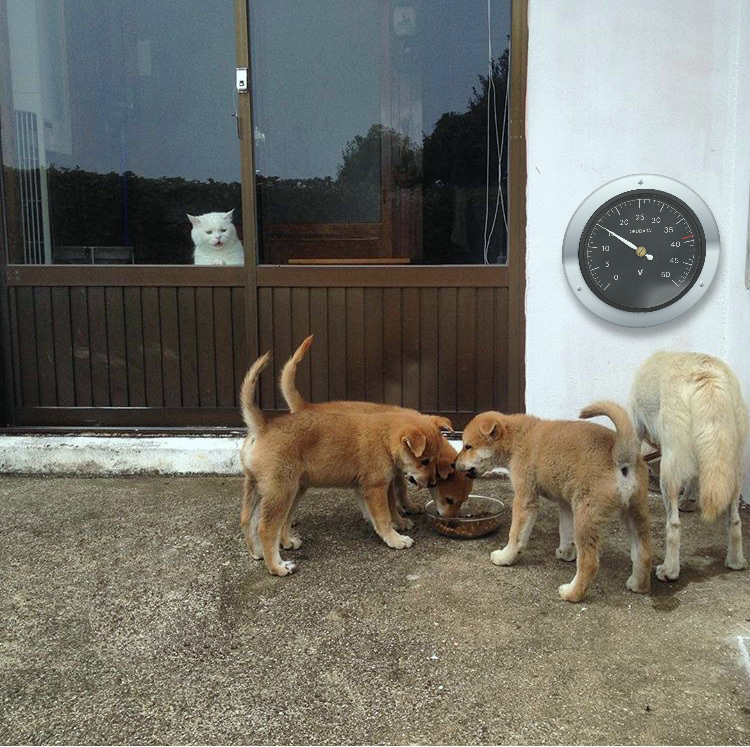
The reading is 15; V
